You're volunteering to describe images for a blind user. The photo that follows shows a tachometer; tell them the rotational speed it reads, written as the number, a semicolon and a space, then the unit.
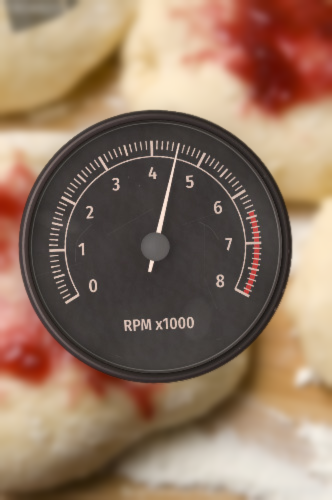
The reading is 4500; rpm
